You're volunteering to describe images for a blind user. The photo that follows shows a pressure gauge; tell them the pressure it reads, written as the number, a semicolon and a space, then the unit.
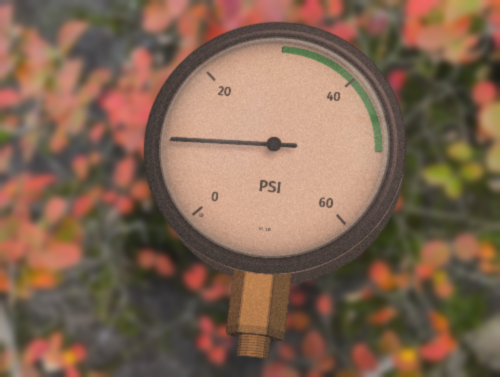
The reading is 10; psi
